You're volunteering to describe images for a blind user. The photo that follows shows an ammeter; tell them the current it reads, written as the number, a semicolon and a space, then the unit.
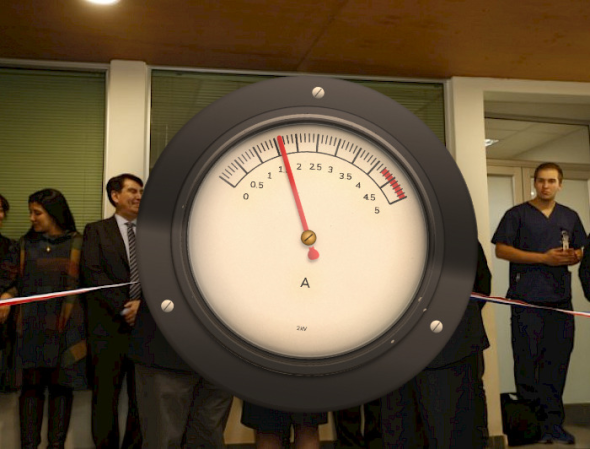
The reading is 1.6; A
